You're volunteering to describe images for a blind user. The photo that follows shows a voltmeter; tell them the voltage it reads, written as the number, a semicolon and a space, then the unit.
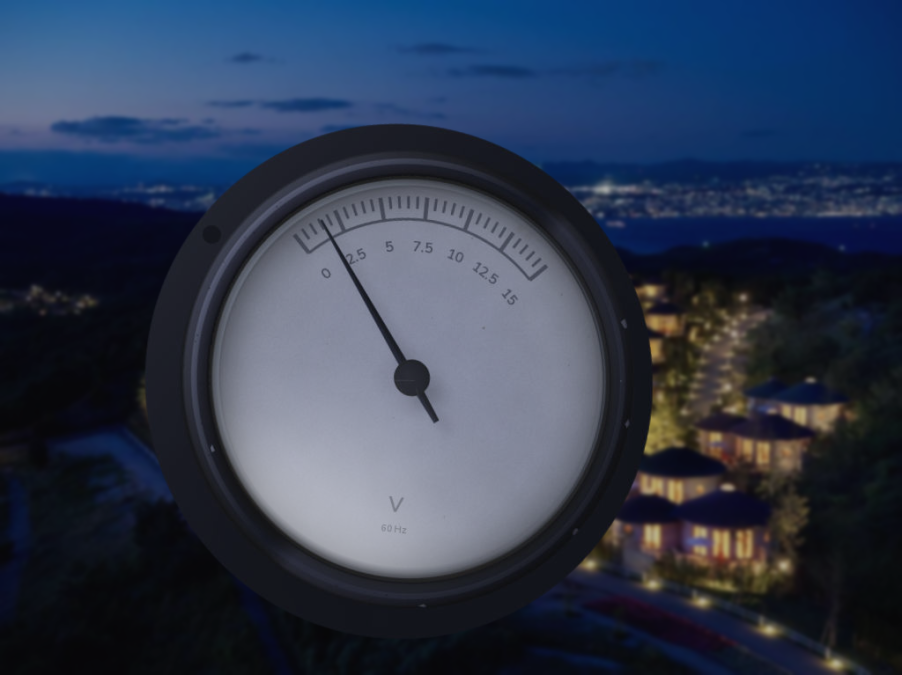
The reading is 1.5; V
